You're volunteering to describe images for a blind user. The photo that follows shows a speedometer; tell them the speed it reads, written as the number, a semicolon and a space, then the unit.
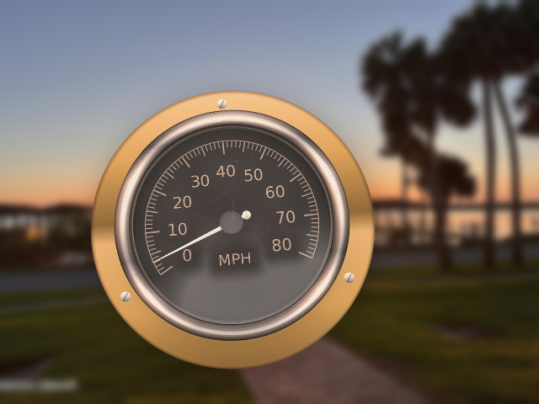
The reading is 3; mph
